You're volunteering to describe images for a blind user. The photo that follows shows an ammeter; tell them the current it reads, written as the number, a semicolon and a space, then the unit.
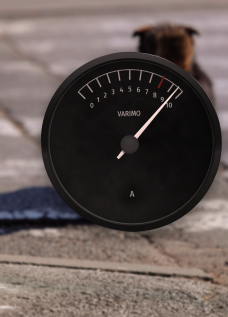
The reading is 9.5; A
